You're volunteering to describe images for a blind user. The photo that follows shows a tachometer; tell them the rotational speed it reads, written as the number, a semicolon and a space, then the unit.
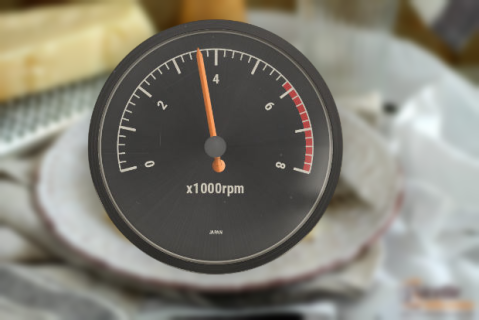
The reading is 3600; rpm
